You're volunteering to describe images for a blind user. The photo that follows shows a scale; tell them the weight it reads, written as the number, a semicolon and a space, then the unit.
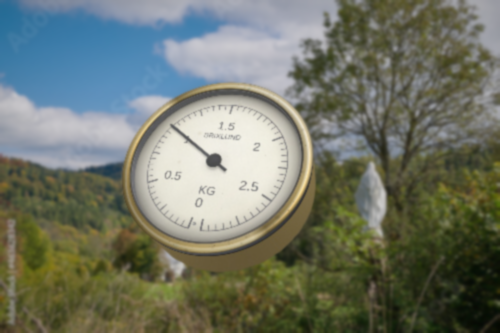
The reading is 1; kg
